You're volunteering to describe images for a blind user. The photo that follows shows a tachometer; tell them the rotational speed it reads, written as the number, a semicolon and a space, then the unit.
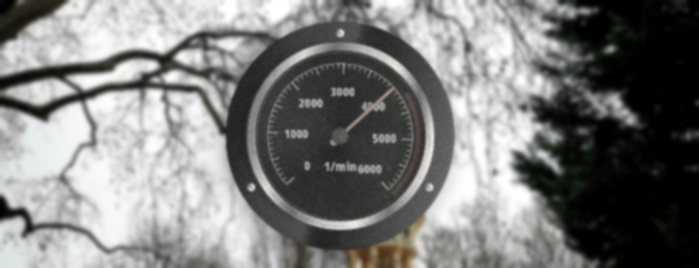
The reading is 4000; rpm
